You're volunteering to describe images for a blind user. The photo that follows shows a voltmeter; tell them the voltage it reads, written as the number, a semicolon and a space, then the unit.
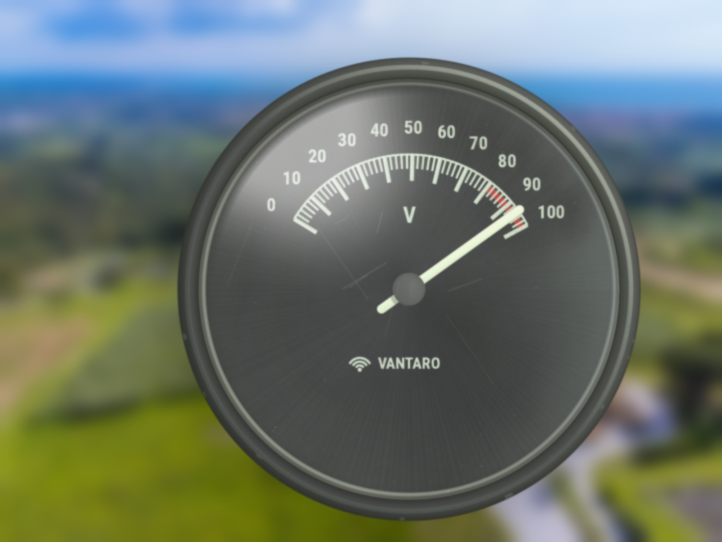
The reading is 94; V
